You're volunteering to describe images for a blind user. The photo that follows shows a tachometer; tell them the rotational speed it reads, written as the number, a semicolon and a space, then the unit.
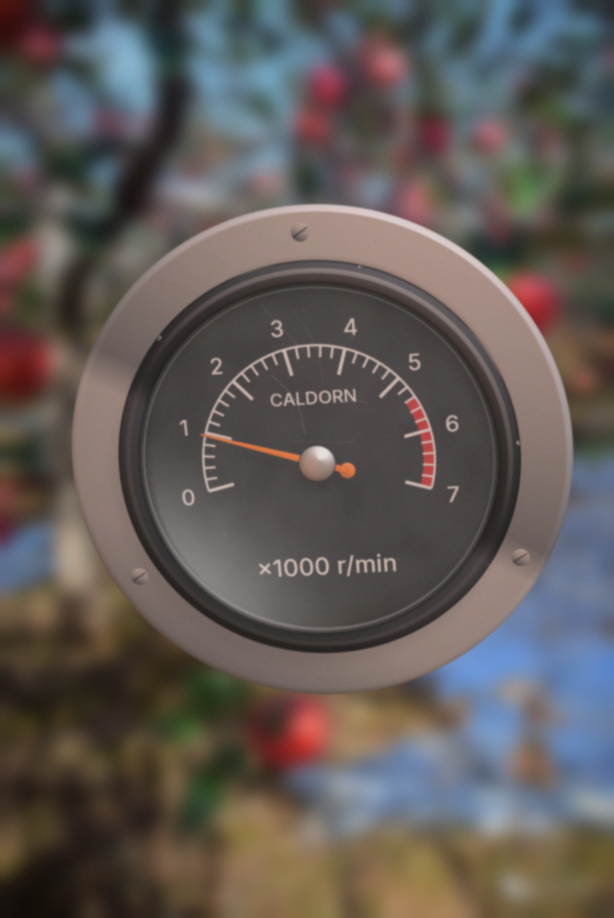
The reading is 1000; rpm
